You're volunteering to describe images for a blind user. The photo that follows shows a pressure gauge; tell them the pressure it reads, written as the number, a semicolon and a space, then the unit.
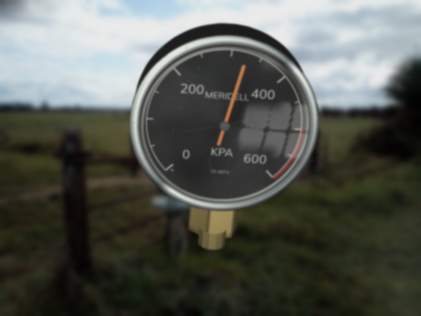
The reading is 325; kPa
